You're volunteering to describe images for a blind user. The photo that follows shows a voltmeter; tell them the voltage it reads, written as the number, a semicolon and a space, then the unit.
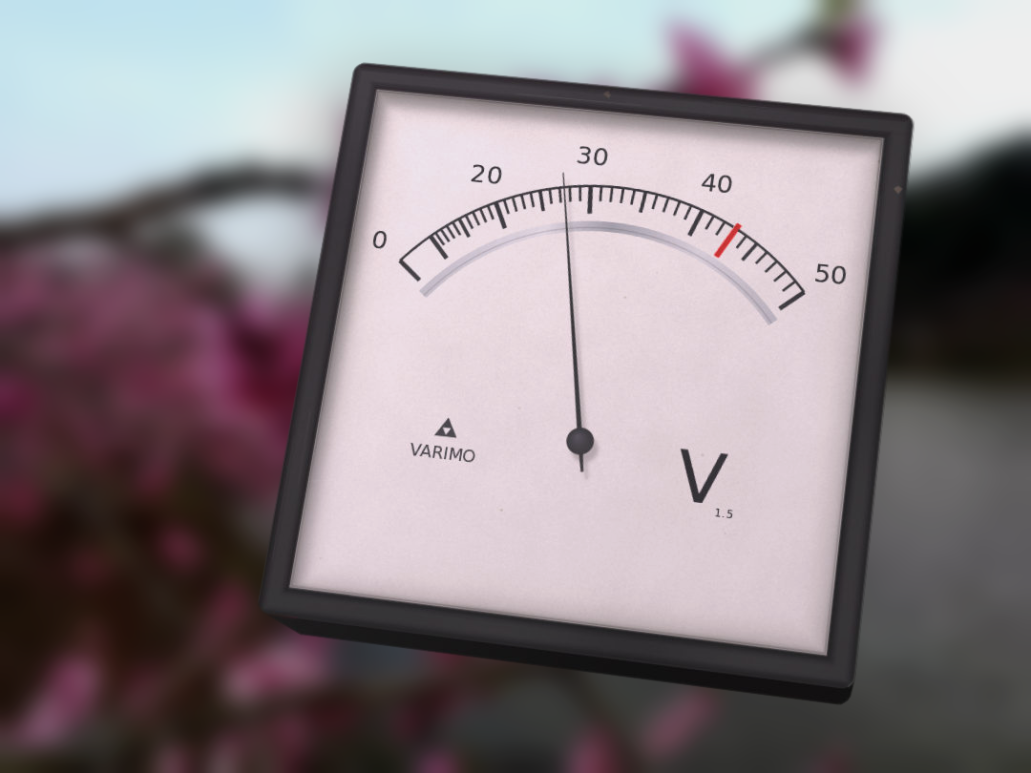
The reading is 27.5; V
